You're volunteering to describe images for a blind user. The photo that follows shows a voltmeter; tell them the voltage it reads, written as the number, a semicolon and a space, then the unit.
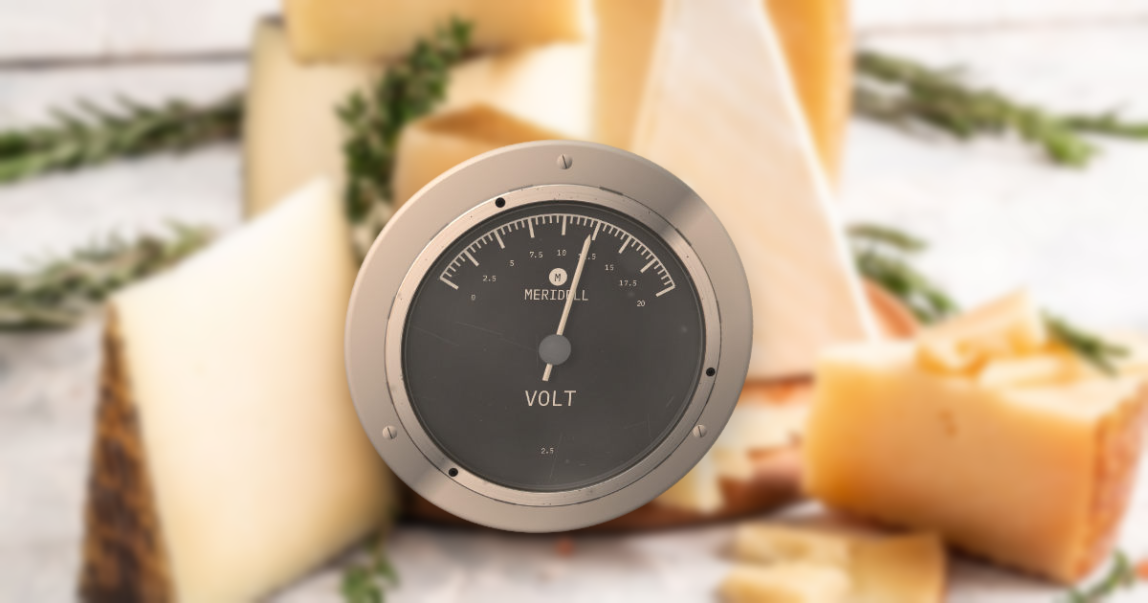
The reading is 12; V
